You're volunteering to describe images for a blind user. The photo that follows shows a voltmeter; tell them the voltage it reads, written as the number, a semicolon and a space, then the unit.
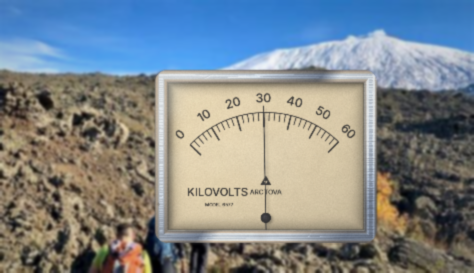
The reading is 30; kV
